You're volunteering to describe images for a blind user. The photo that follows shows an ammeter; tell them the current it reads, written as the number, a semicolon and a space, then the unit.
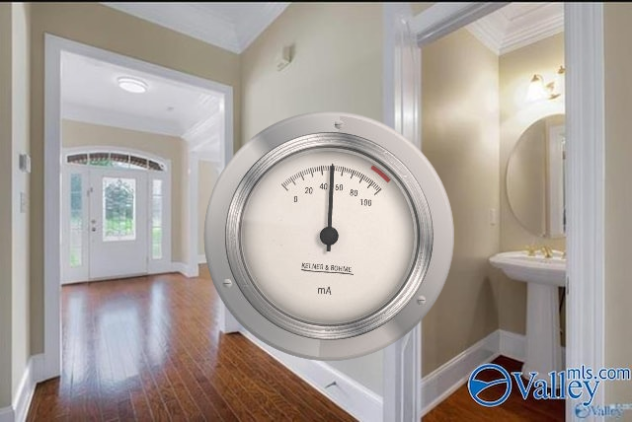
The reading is 50; mA
